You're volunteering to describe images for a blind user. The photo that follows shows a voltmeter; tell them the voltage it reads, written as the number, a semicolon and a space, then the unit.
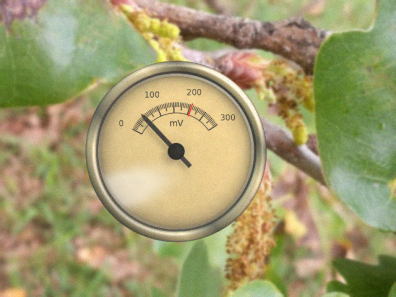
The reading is 50; mV
